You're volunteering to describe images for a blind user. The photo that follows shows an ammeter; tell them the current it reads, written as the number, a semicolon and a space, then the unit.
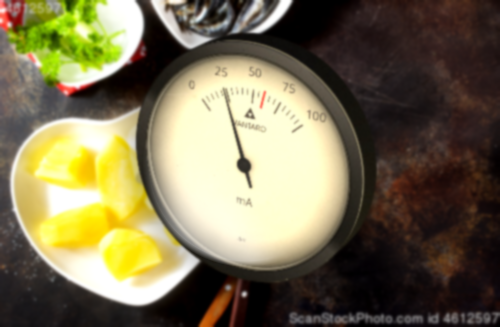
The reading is 25; mA
